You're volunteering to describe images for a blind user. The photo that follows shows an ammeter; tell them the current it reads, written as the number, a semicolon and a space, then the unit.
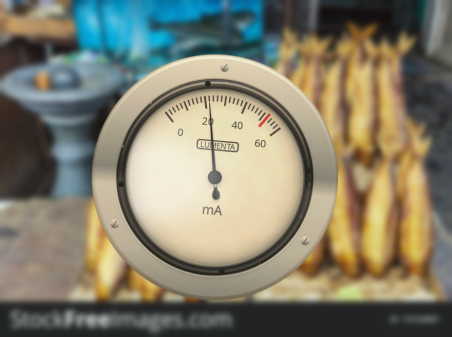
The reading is 22; mA
